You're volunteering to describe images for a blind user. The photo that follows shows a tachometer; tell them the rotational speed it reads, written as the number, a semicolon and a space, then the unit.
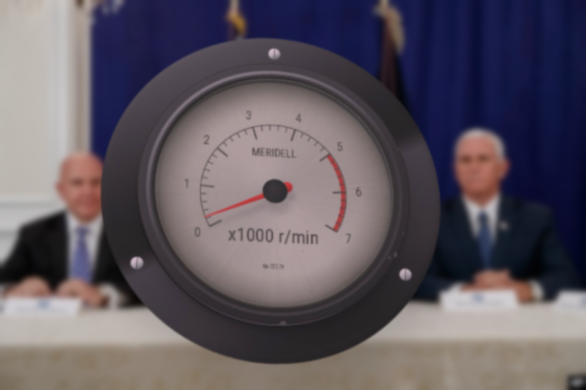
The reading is 200; rpm
